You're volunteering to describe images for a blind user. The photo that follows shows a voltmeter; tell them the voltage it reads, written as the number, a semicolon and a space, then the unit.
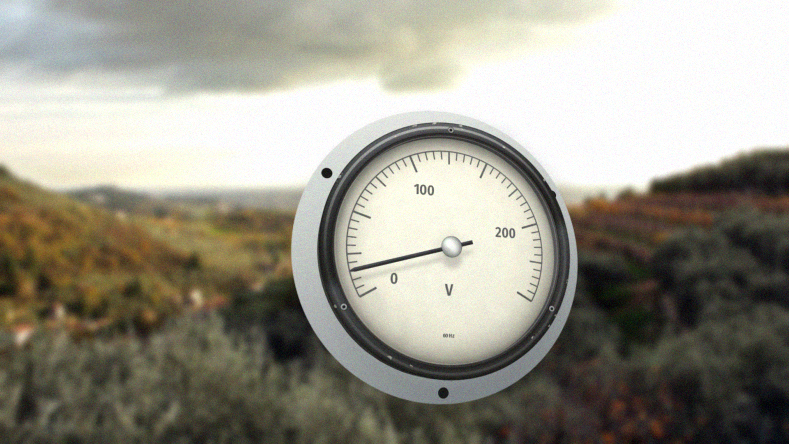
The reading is 15; V
